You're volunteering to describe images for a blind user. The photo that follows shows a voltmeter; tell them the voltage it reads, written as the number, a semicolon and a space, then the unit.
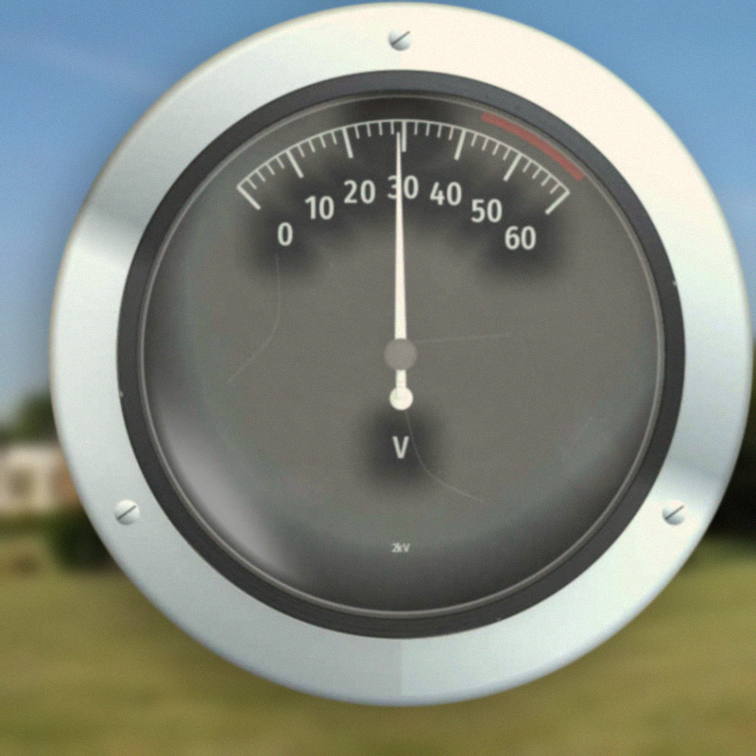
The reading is 29; V
